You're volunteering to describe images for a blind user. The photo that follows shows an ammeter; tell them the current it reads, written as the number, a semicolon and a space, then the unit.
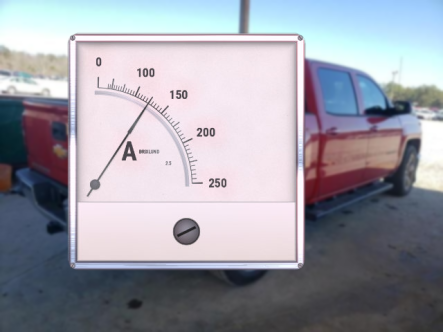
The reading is 125; A
